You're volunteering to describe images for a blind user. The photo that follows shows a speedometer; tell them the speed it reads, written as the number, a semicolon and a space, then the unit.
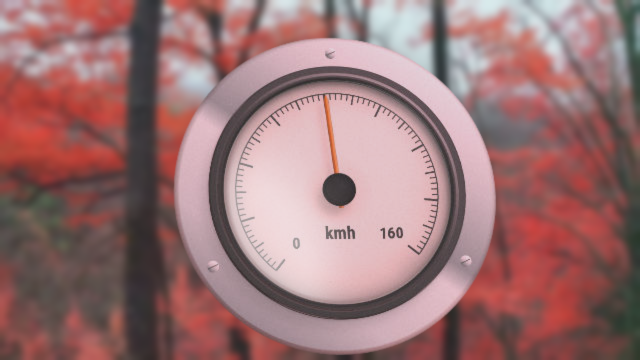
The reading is 80; km/h
